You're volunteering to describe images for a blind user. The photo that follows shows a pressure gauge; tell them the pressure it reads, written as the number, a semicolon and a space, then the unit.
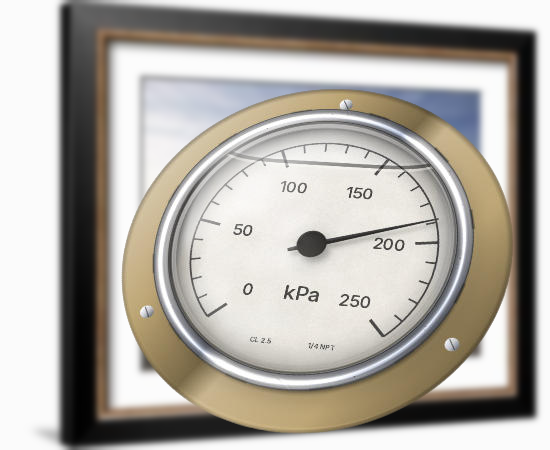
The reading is 190; kPa
